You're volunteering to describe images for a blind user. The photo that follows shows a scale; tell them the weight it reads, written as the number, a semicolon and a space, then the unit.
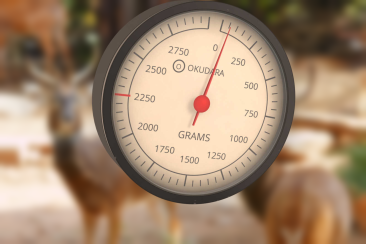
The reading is 50; g
